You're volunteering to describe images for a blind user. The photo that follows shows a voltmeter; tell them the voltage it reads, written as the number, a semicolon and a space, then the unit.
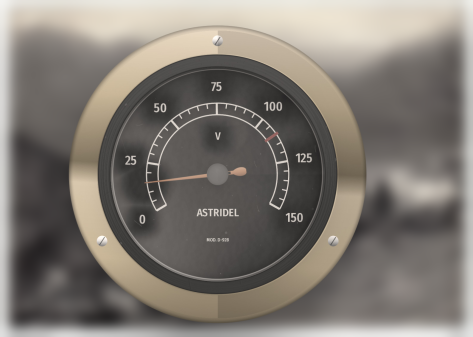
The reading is 15; V
